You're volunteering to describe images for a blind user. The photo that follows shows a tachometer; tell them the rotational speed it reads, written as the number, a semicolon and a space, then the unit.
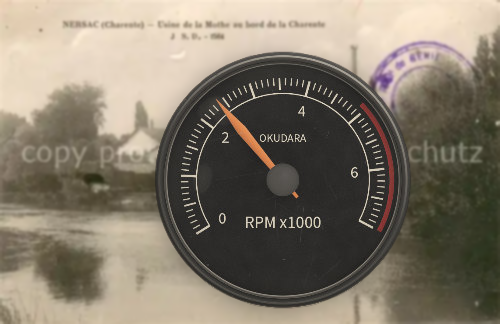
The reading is 2400; rpm
